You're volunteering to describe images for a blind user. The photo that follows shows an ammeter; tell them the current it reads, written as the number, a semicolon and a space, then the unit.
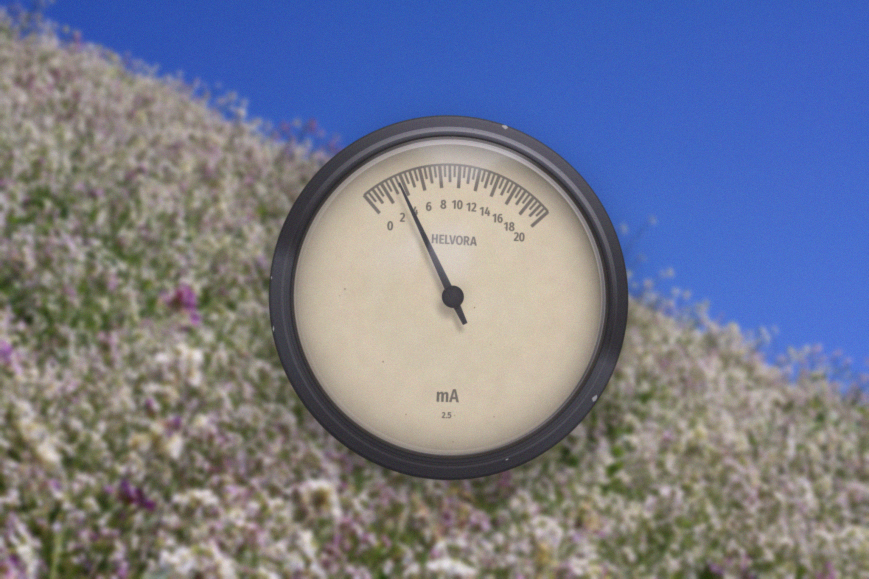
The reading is 3.5; mA
